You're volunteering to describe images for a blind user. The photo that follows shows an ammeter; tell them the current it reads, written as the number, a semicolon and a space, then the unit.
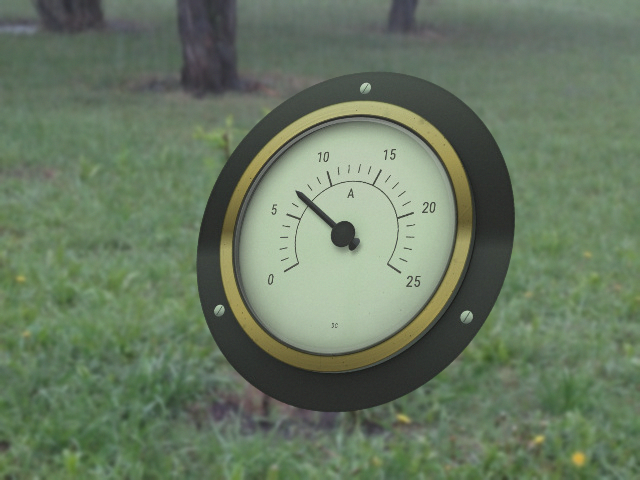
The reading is 7; A
